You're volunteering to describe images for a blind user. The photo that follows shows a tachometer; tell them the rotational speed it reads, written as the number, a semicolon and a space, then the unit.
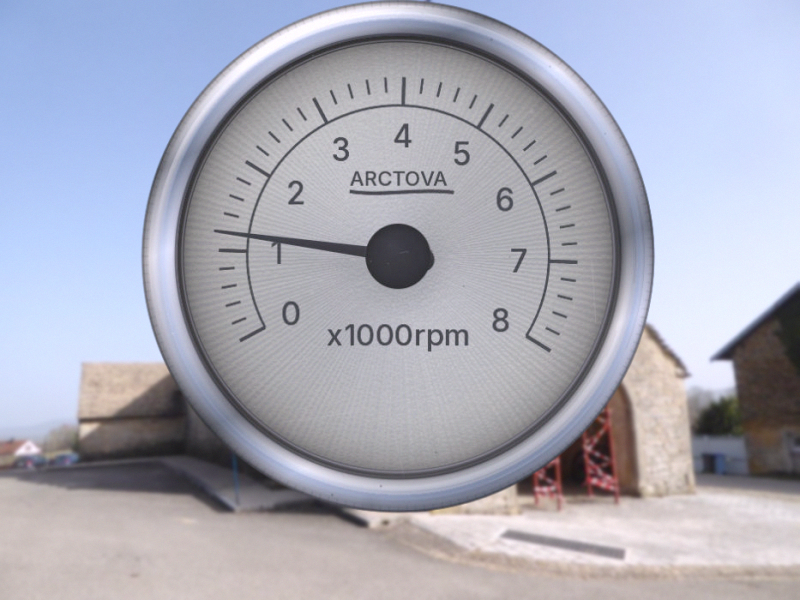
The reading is 1200; rpm
